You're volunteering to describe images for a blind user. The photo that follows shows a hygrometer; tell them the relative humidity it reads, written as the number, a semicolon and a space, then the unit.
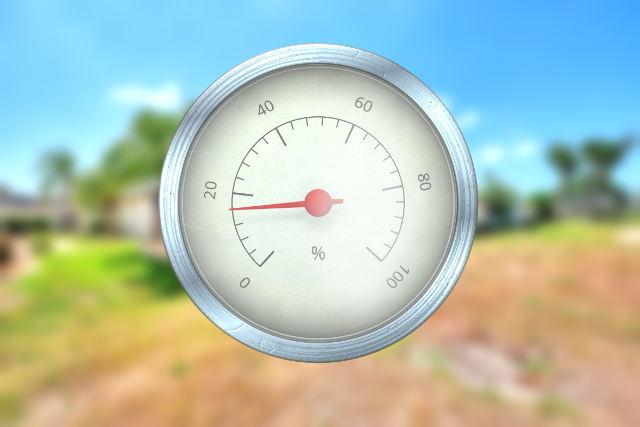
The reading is 16; %
